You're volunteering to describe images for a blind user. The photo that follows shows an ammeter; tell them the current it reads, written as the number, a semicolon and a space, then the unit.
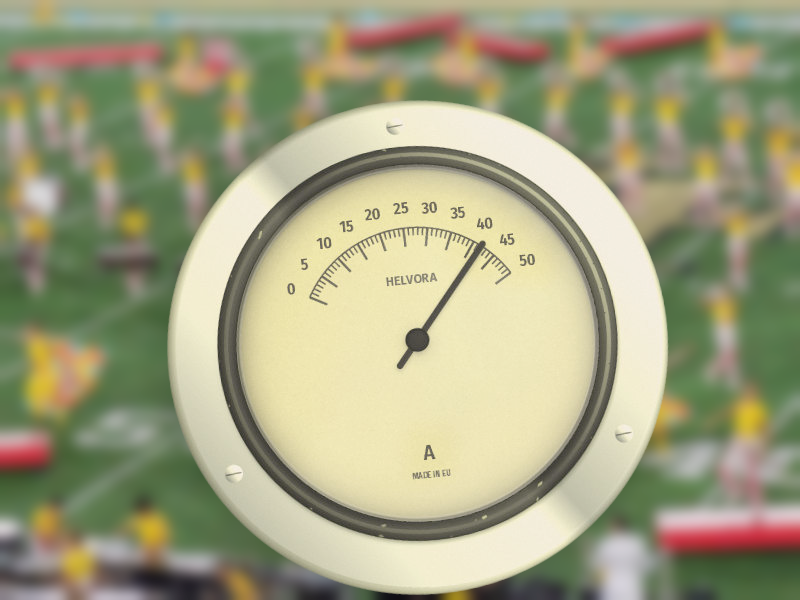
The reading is 42; A
